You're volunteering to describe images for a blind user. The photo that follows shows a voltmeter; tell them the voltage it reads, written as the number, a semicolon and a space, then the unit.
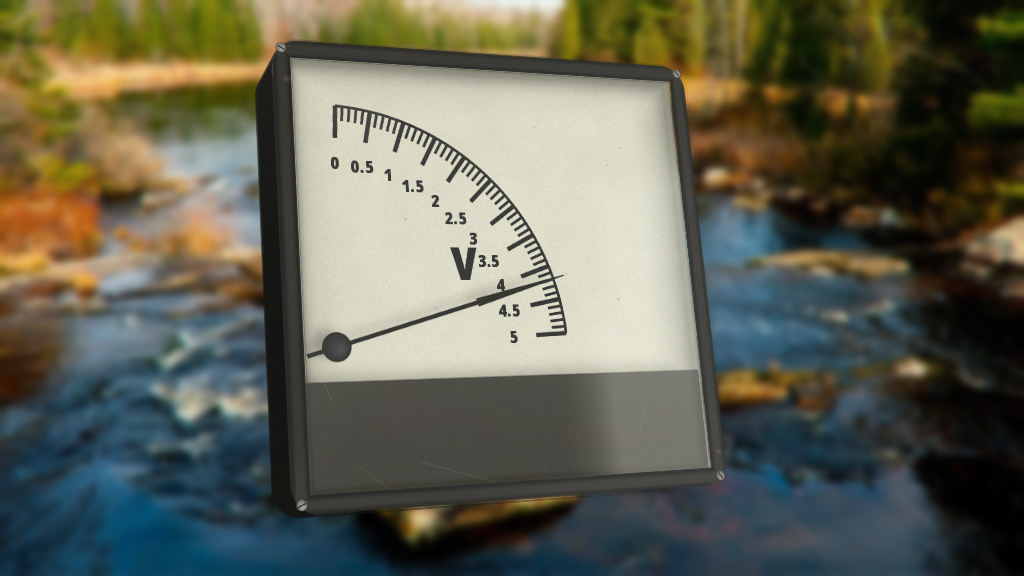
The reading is 4.2; V
